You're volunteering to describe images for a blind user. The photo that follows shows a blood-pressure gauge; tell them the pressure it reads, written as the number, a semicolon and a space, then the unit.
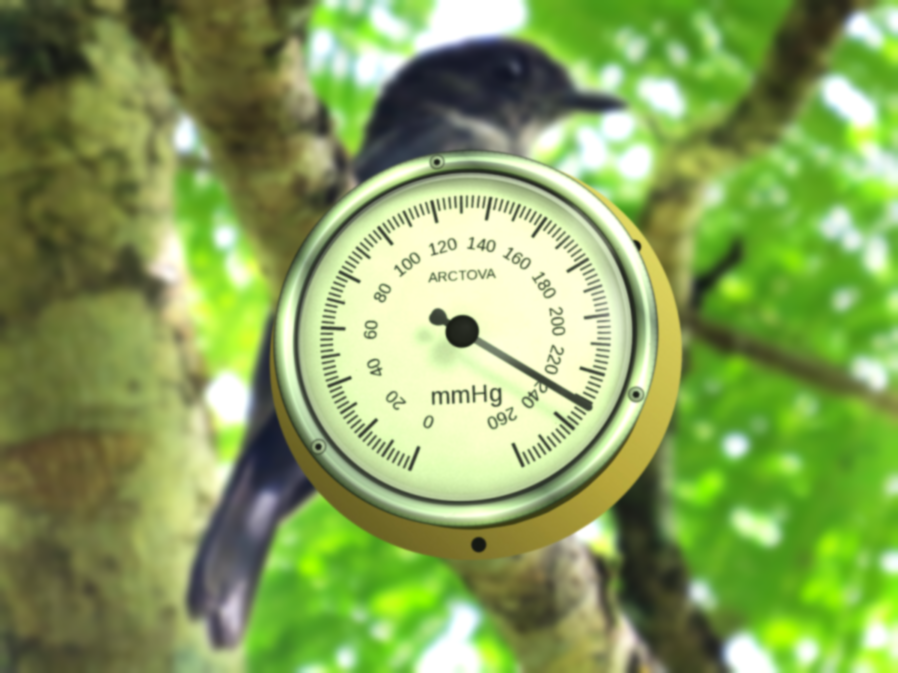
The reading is 232; mmHg
